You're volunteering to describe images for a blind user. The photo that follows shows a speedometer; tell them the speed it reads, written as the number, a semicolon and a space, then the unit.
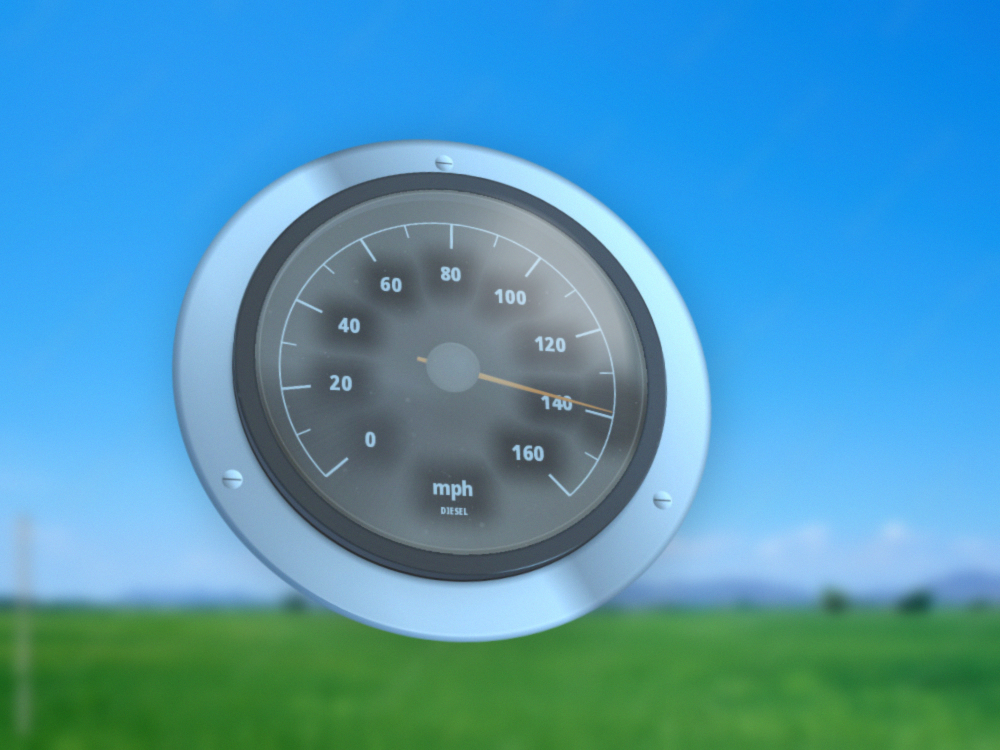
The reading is 140; mph
